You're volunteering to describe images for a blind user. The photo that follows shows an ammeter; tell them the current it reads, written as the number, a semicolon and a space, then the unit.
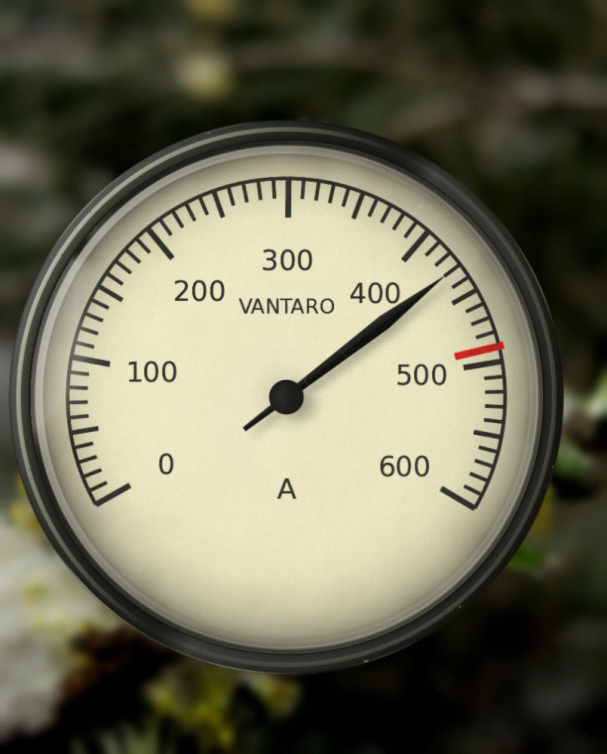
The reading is 430; A
